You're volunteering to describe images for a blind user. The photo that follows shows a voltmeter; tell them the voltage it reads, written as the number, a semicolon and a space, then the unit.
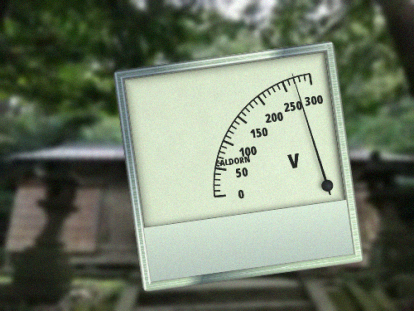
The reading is 270; V
